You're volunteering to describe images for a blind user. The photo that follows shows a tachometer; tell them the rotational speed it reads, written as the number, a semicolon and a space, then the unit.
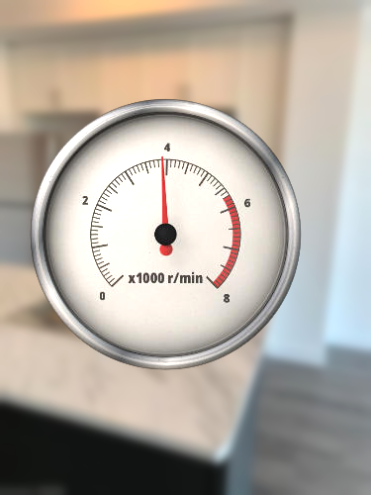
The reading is 3900; rpm
